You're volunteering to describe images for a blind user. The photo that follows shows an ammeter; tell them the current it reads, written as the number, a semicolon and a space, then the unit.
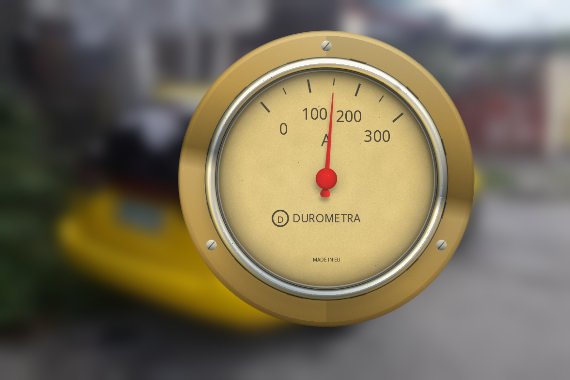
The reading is 150; A
